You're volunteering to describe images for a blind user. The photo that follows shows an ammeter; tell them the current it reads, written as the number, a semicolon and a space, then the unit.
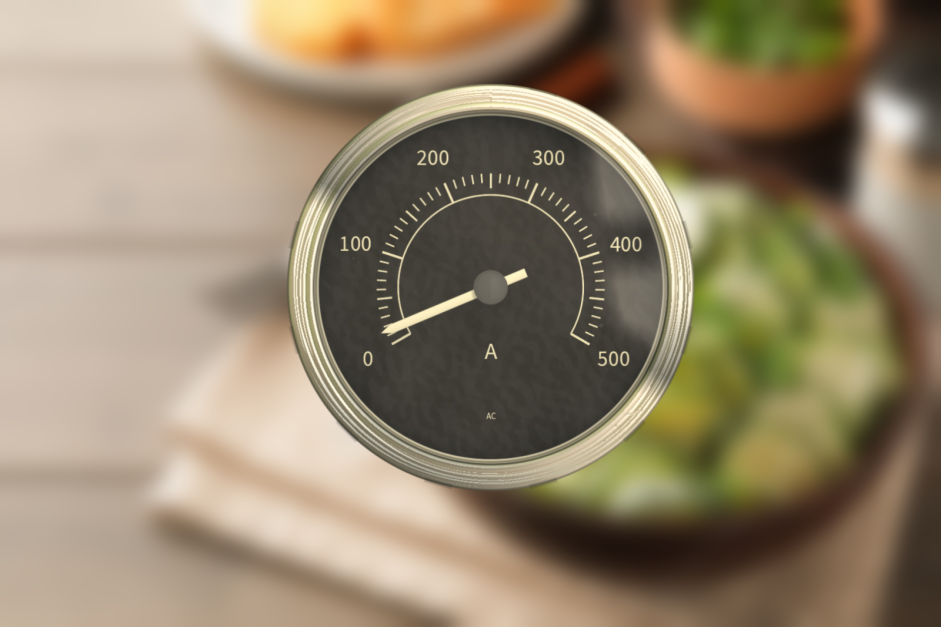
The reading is 15; A
